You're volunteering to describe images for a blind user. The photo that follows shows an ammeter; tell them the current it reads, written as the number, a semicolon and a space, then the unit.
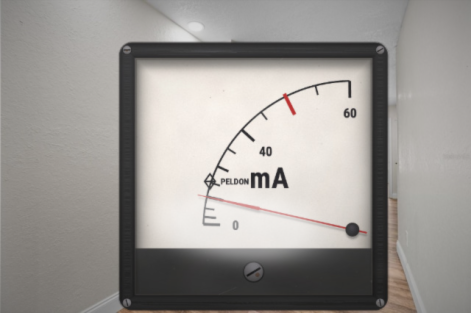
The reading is 20; mA
